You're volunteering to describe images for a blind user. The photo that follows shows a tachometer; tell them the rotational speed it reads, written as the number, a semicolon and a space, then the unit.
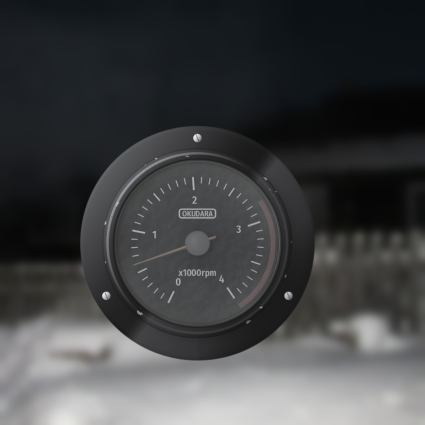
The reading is 600; rpm
